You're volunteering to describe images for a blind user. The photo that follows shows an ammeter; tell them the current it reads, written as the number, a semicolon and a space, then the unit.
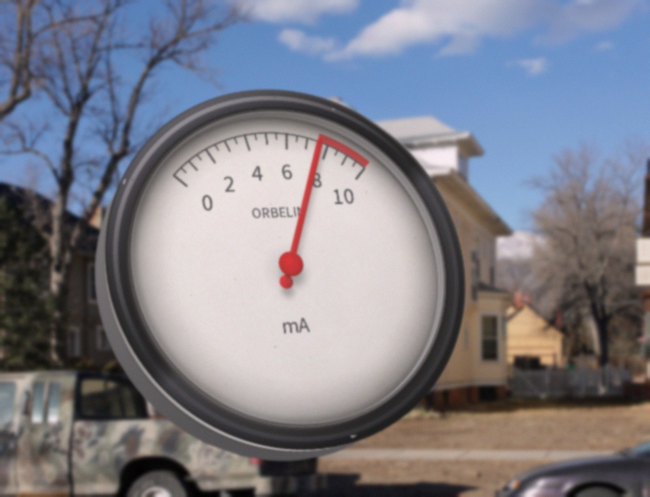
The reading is 7.5; mA
